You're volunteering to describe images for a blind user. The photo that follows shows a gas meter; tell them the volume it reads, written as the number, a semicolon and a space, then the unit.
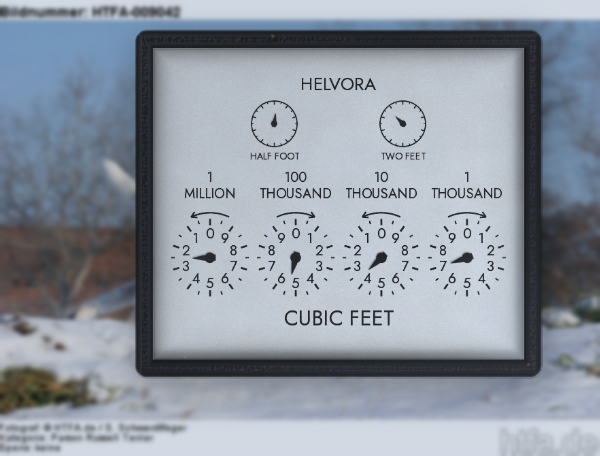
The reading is 253700; ft³
